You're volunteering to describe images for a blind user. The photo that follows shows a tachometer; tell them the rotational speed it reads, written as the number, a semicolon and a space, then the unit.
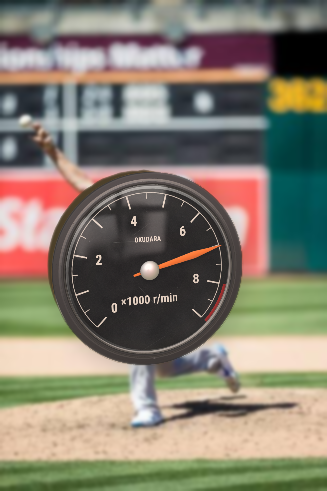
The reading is 7000; rpm
